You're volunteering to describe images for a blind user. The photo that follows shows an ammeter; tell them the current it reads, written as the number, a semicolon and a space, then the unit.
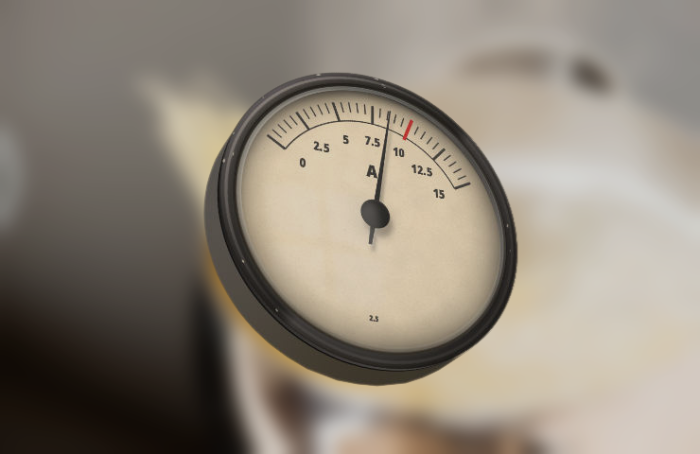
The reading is 8.5; A
